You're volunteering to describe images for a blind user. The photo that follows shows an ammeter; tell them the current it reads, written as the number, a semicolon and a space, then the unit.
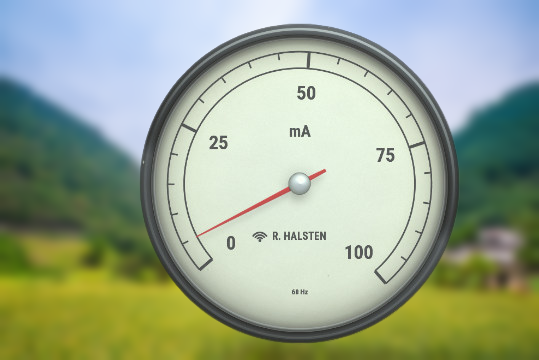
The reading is 5; mA
